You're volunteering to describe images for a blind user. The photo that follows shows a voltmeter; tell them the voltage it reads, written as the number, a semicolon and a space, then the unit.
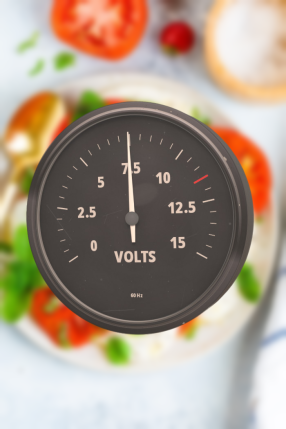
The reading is 7.5; V
